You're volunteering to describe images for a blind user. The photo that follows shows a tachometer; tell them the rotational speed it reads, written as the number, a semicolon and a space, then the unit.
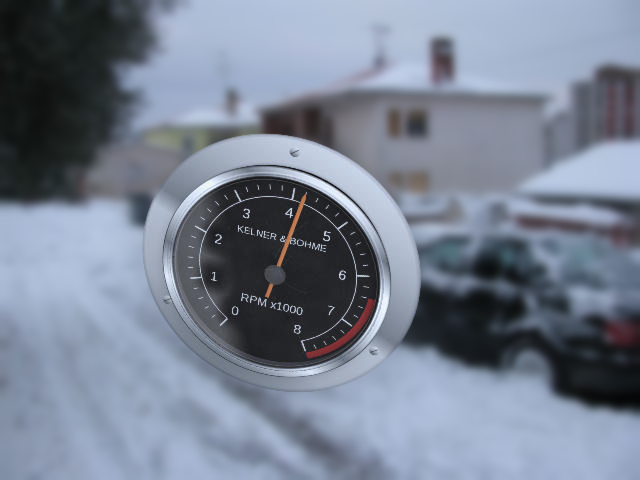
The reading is 4200; rpm
